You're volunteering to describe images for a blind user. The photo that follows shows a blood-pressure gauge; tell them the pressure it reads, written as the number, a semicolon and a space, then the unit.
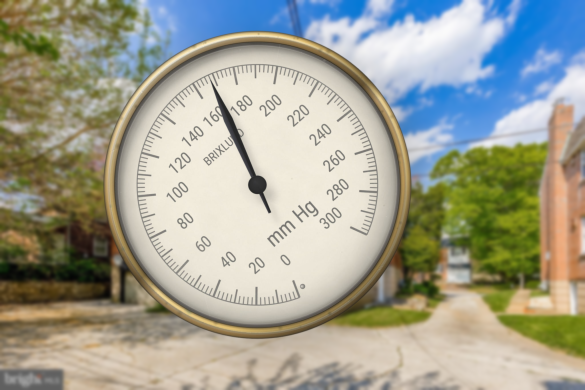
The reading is 168; mmHg
